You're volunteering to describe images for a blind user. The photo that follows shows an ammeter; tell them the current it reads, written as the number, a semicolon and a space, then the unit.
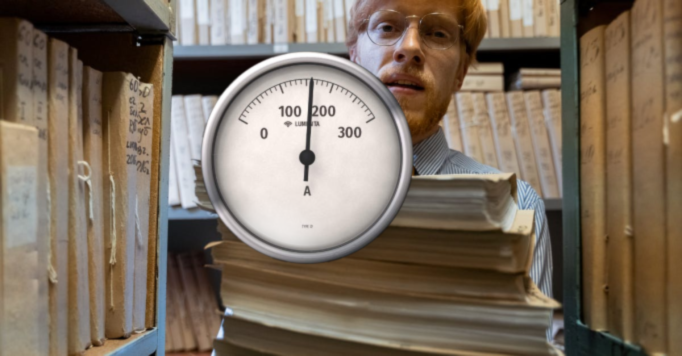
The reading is 160; A
